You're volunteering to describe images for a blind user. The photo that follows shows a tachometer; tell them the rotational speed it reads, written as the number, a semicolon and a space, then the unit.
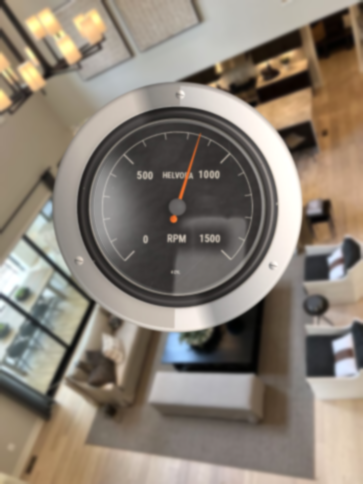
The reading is 850; rpm
